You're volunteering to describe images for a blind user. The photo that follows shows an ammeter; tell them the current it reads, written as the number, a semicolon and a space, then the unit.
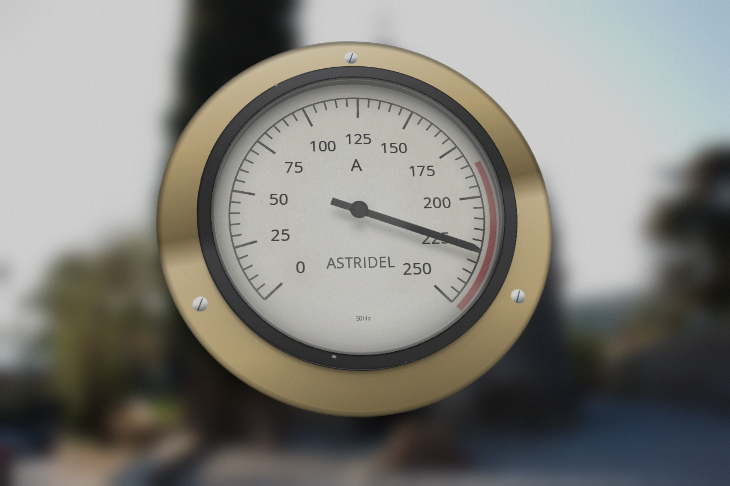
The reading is 225; A
